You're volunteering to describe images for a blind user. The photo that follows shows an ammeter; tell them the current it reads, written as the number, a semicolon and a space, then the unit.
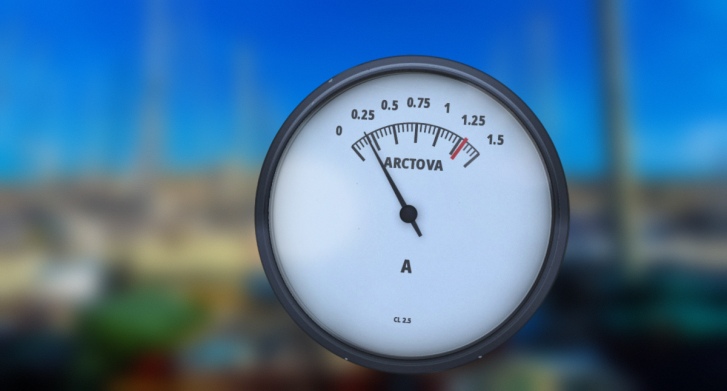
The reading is 0.2; A
